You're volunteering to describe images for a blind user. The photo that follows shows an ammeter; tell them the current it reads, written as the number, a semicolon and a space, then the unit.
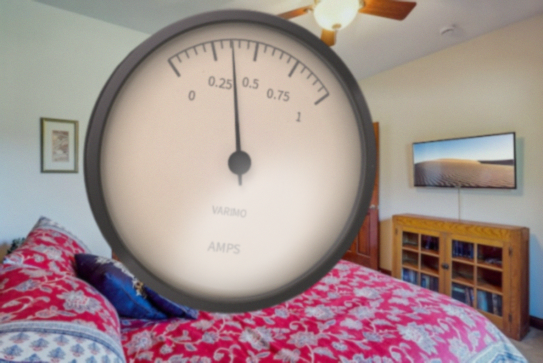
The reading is 0.35; A
